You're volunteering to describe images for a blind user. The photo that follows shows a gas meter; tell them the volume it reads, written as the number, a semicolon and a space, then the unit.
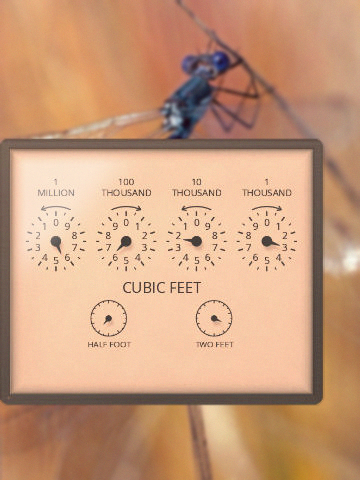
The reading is 562300; ft³
